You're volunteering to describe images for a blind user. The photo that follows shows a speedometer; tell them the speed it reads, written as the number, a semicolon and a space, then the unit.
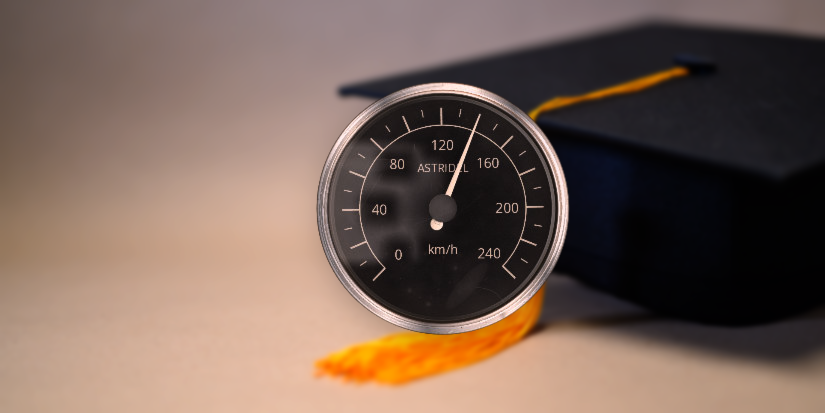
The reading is 140; km/h
